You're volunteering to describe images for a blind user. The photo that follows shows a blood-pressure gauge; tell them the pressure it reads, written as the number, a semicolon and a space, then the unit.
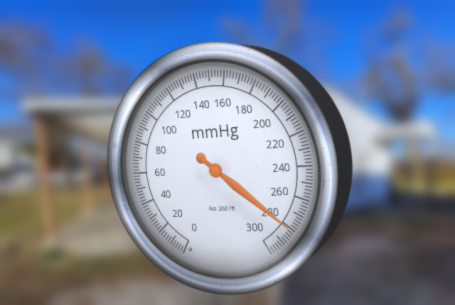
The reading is 280; mmHg
